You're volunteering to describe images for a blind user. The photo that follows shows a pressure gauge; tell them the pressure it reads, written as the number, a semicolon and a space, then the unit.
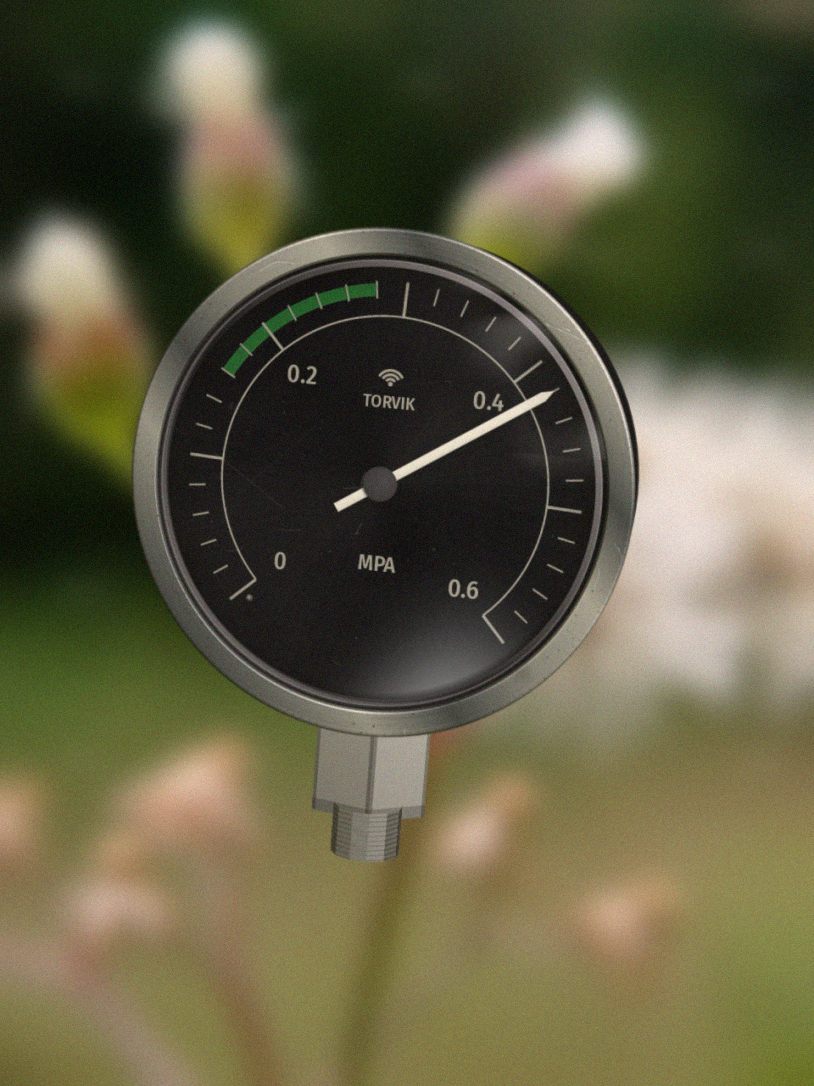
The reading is 0.42; MPa
